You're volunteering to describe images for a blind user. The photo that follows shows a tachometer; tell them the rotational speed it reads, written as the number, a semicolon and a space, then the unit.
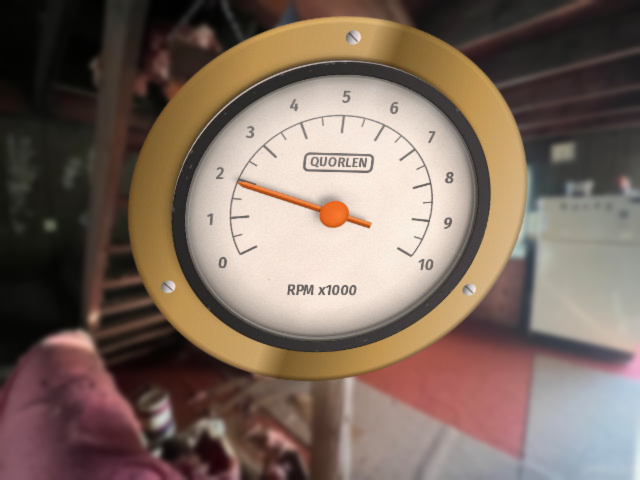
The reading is 2000; rpm
